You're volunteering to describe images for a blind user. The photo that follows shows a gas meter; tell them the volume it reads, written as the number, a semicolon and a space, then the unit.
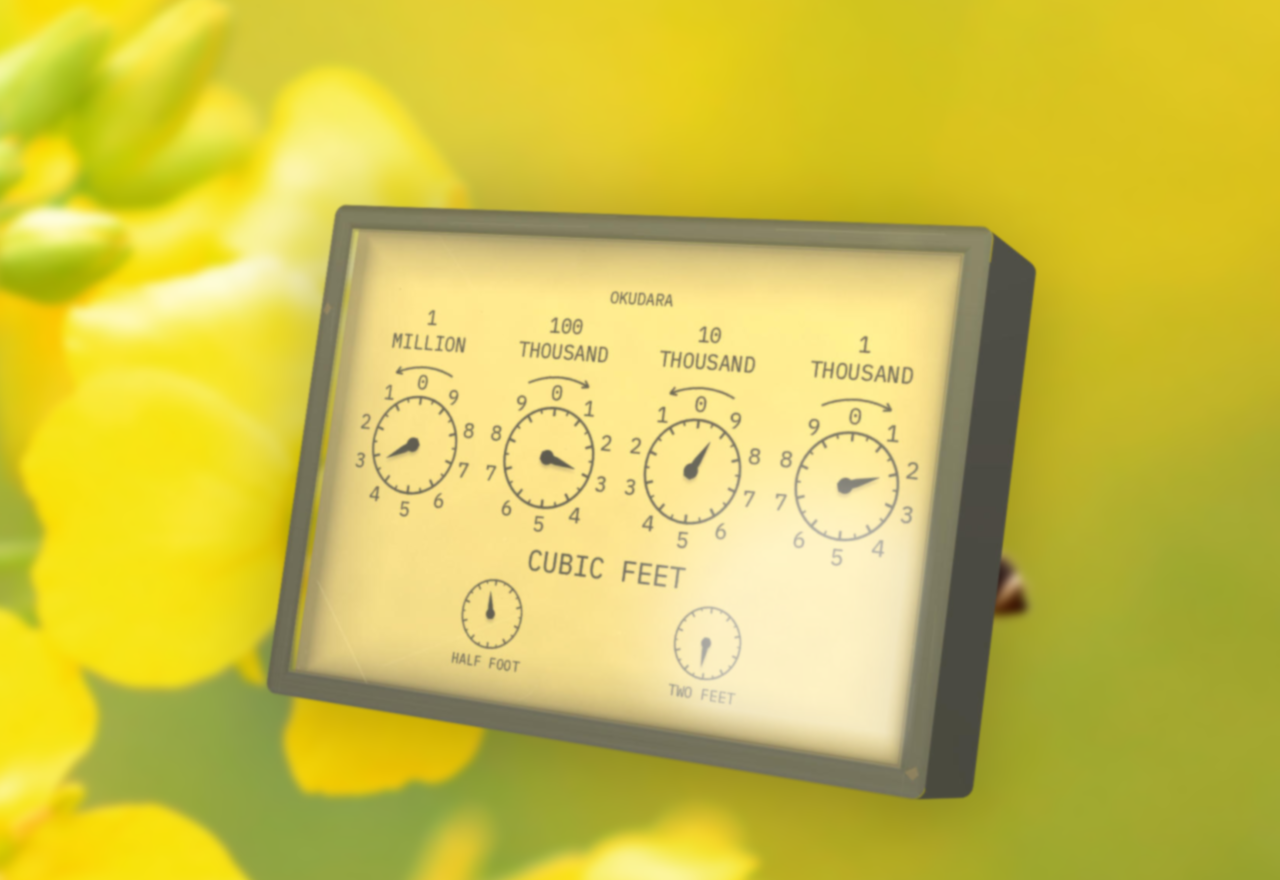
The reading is 329200; ft³
